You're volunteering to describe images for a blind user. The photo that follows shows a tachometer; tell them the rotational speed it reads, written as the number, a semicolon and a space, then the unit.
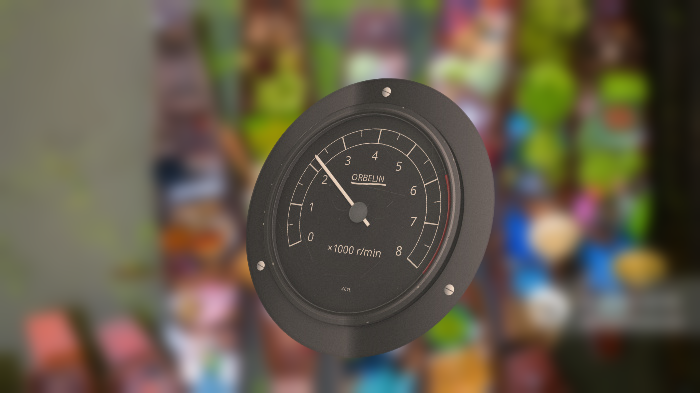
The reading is 2250; rpm
